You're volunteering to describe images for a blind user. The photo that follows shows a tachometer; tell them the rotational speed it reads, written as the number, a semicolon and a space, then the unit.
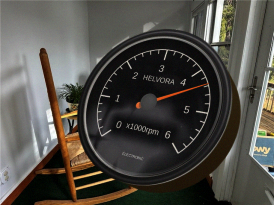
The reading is 4400; rpm
